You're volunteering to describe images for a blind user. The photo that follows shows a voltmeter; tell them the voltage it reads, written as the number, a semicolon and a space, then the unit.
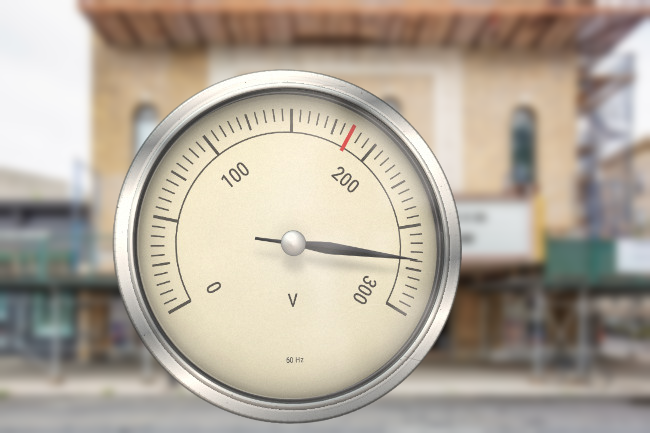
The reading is 270; V
